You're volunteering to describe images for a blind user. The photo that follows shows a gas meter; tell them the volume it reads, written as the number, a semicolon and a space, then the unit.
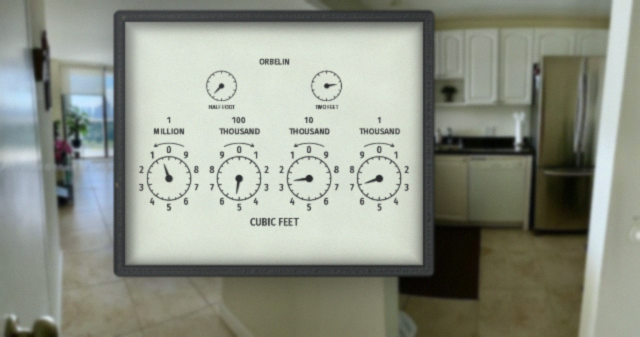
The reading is 52700; ft³
